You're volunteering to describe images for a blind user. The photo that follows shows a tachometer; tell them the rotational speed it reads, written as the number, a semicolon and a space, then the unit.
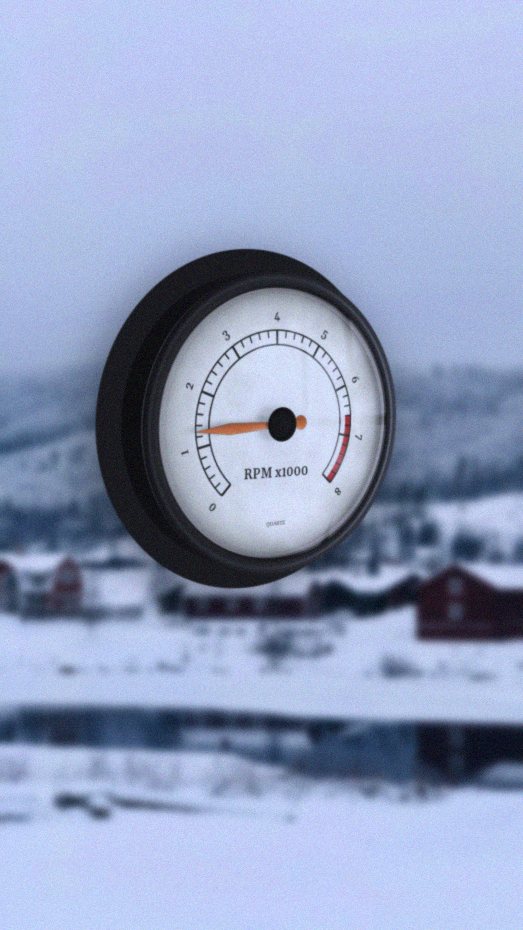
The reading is 1300; rpm
